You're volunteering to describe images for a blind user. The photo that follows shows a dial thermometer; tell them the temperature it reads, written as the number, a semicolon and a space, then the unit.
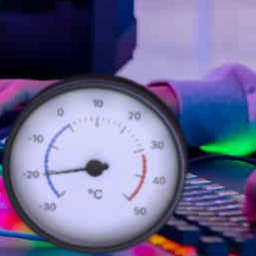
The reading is -20; °C
